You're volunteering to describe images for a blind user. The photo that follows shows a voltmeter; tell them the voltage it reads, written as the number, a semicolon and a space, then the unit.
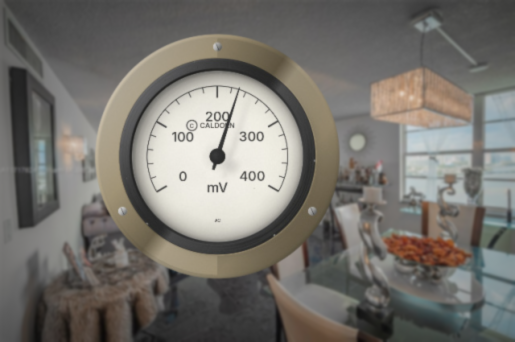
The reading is 230; mV
